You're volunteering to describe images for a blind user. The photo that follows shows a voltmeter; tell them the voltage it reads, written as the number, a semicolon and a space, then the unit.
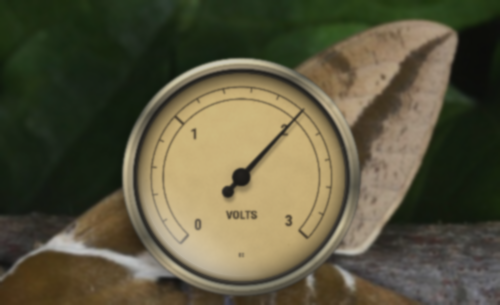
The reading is 2; V
